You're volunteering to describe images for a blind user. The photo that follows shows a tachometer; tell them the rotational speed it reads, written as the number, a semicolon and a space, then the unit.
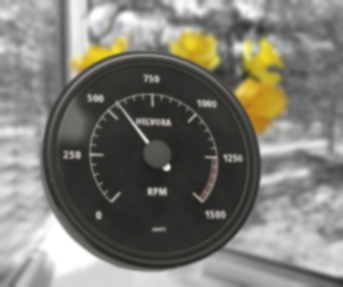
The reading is 550; rpm
